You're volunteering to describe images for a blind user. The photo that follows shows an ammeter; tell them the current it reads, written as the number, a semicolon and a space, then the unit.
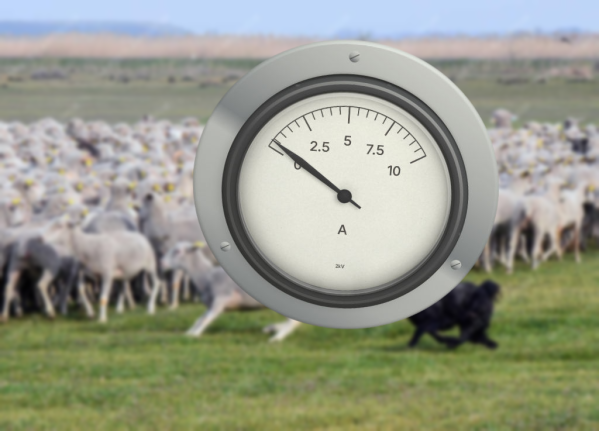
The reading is 0.5; A
